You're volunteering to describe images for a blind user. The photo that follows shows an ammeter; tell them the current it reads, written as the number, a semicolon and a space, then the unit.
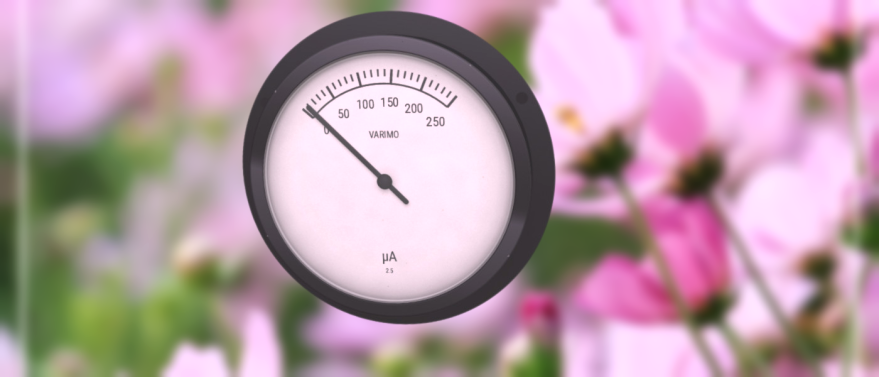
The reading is 10; µA
